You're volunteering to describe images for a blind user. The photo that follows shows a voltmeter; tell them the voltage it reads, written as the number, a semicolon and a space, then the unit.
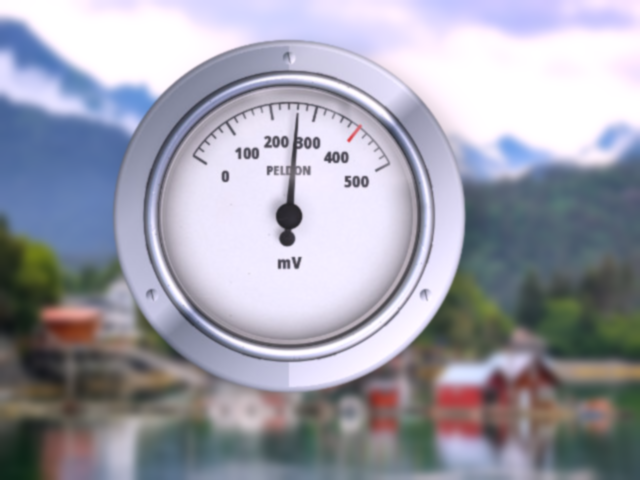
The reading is 260; mV
